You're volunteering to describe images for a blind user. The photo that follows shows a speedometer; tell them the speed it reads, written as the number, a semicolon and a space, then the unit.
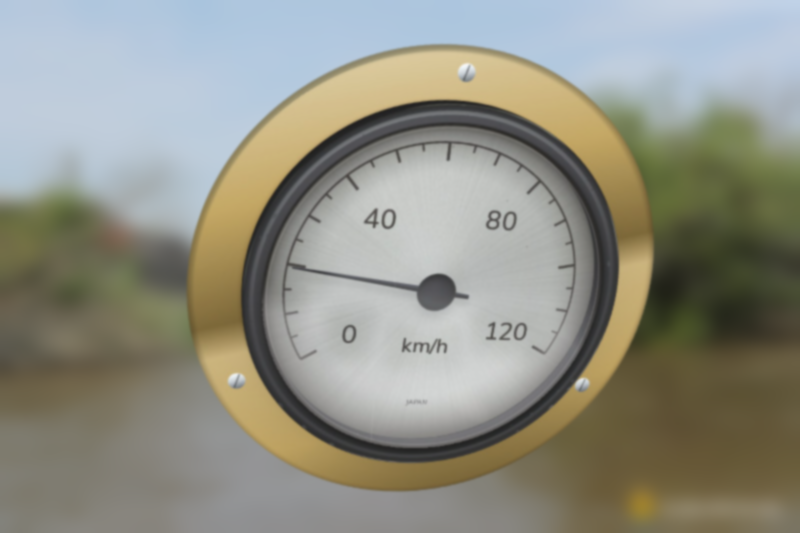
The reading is 20; km/h
